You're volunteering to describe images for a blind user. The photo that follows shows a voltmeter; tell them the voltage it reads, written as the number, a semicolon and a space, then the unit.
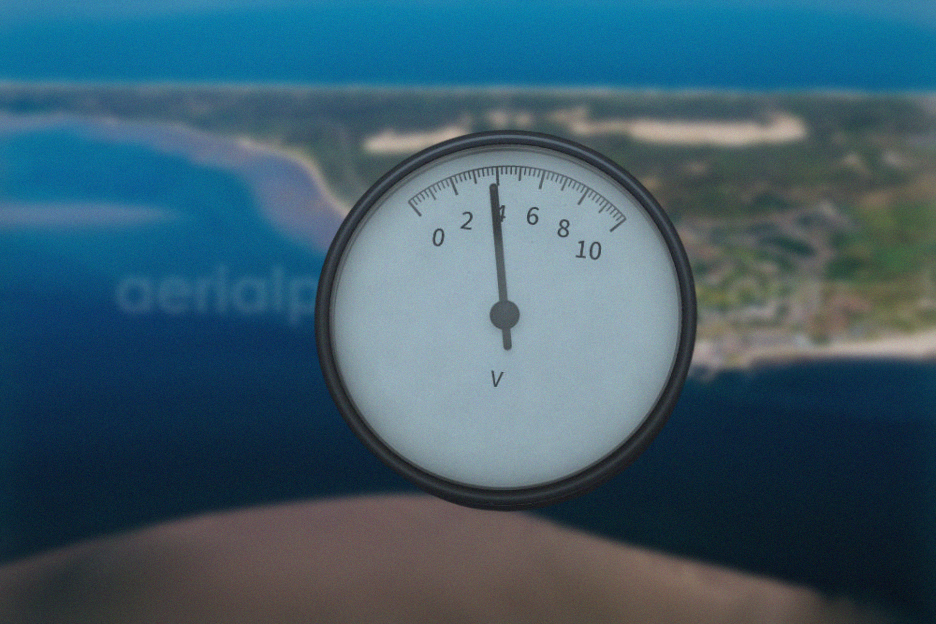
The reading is 3.8; V
